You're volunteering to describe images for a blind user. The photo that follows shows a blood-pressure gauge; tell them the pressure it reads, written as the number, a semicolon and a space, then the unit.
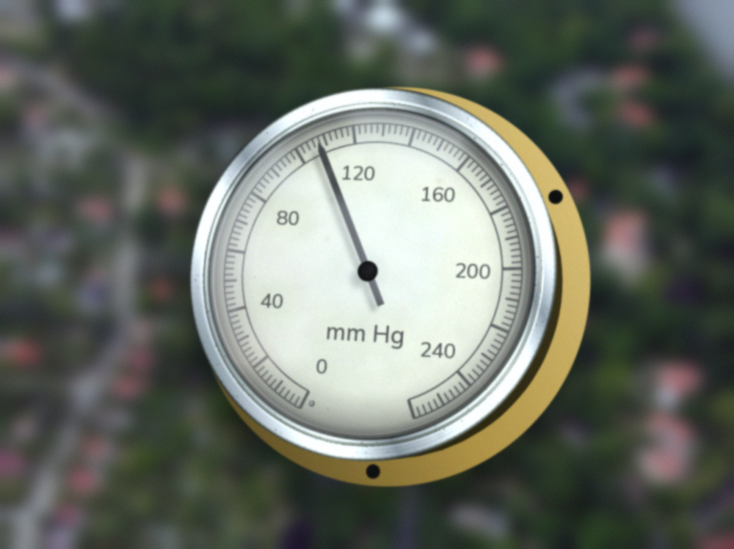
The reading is 108; mmHg
